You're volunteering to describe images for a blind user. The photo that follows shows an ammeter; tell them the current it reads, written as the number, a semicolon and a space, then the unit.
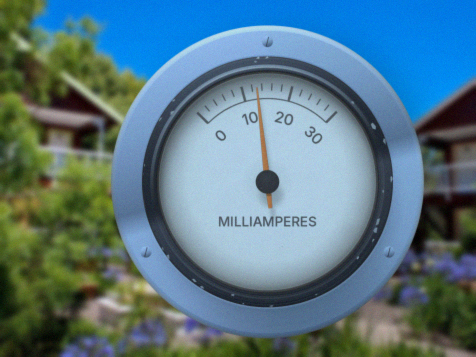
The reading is 13; mA
